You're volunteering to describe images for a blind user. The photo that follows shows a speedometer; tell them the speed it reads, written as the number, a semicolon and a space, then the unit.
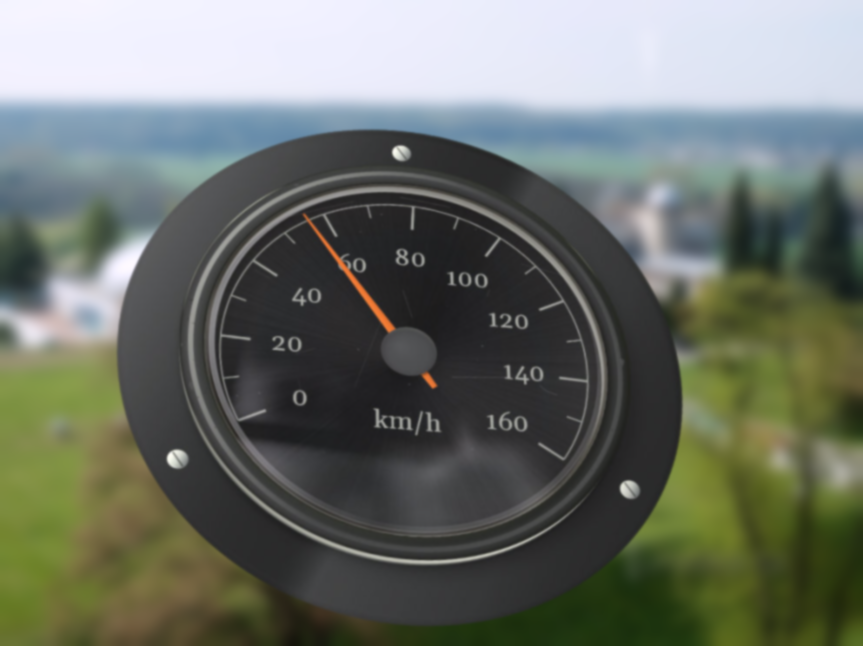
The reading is 55; km/h
